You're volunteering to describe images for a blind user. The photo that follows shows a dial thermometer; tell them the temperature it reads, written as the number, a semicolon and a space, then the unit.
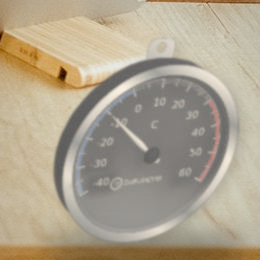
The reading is -10; °C
